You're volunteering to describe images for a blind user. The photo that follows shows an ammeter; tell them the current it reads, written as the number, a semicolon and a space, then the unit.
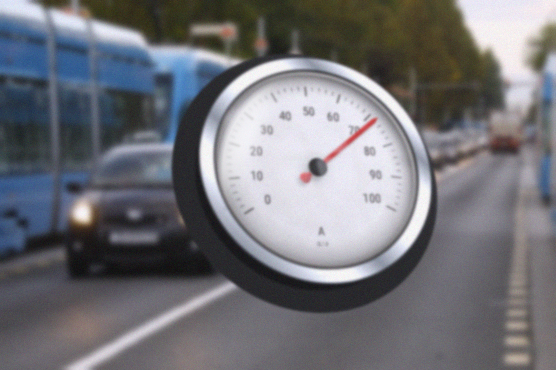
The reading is 72; A
